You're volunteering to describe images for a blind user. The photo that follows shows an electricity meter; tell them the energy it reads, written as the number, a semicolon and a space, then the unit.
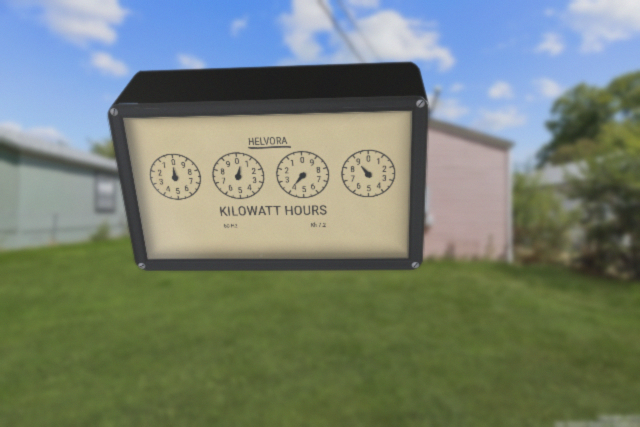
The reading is 39; kWh
